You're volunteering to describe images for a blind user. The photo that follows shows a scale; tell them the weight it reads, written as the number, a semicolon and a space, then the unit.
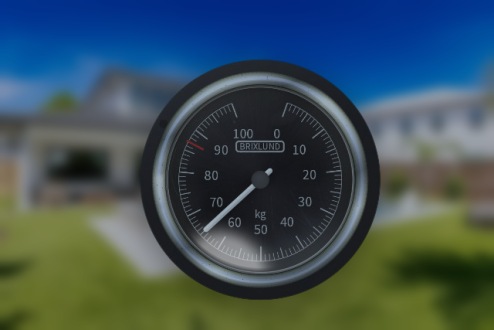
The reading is 65; kg
